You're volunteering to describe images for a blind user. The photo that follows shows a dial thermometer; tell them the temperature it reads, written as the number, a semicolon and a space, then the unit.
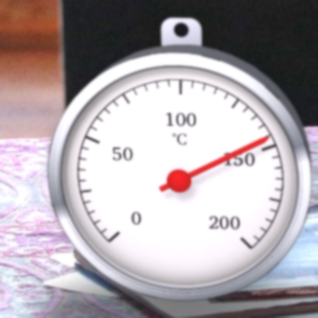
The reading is 145; °C
